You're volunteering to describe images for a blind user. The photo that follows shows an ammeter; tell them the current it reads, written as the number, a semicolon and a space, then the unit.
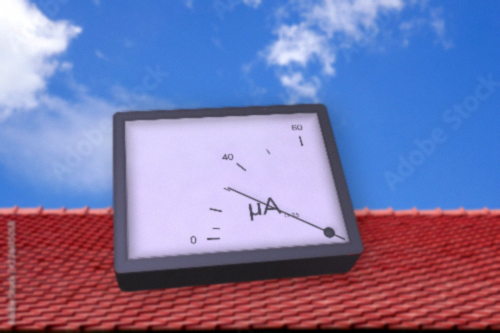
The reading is 30; µA
